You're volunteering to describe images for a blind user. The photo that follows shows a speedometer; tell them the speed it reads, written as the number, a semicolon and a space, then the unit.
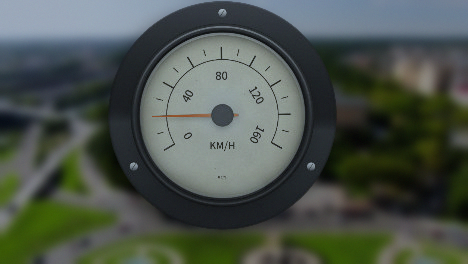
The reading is 20; km/h
